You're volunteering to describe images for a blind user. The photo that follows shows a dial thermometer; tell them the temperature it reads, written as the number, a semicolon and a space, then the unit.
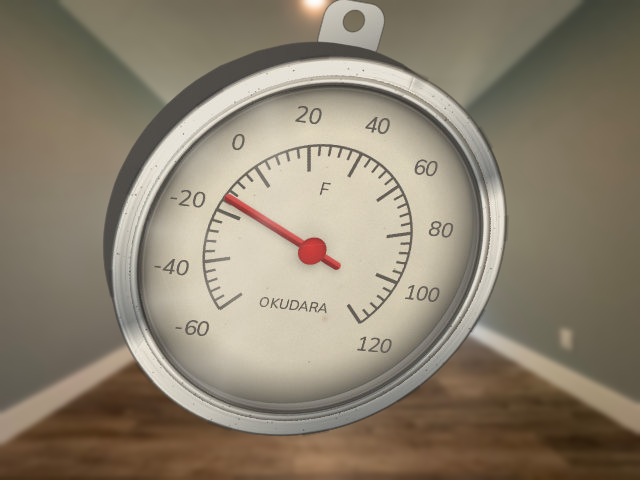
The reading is -14; °F
